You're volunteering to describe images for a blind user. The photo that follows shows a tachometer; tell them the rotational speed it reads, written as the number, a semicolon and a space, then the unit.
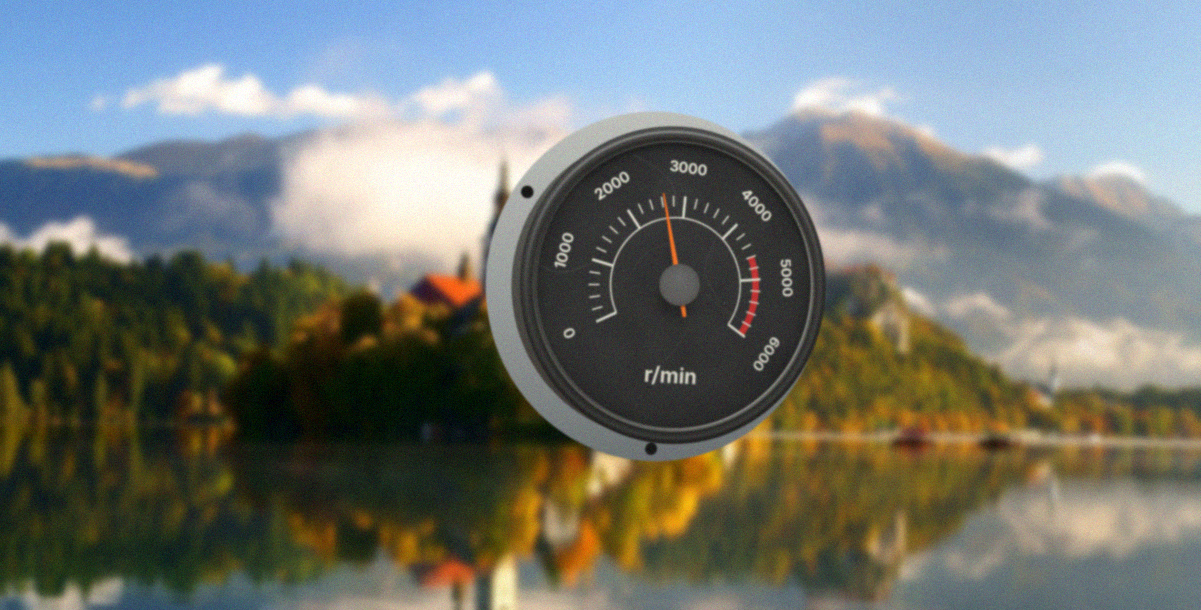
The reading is 2600; rpm
